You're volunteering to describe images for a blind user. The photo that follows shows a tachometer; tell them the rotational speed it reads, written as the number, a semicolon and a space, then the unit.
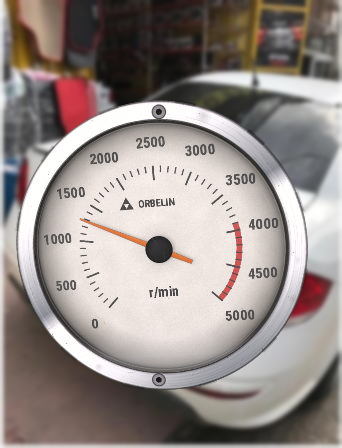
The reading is 1300; rpm
